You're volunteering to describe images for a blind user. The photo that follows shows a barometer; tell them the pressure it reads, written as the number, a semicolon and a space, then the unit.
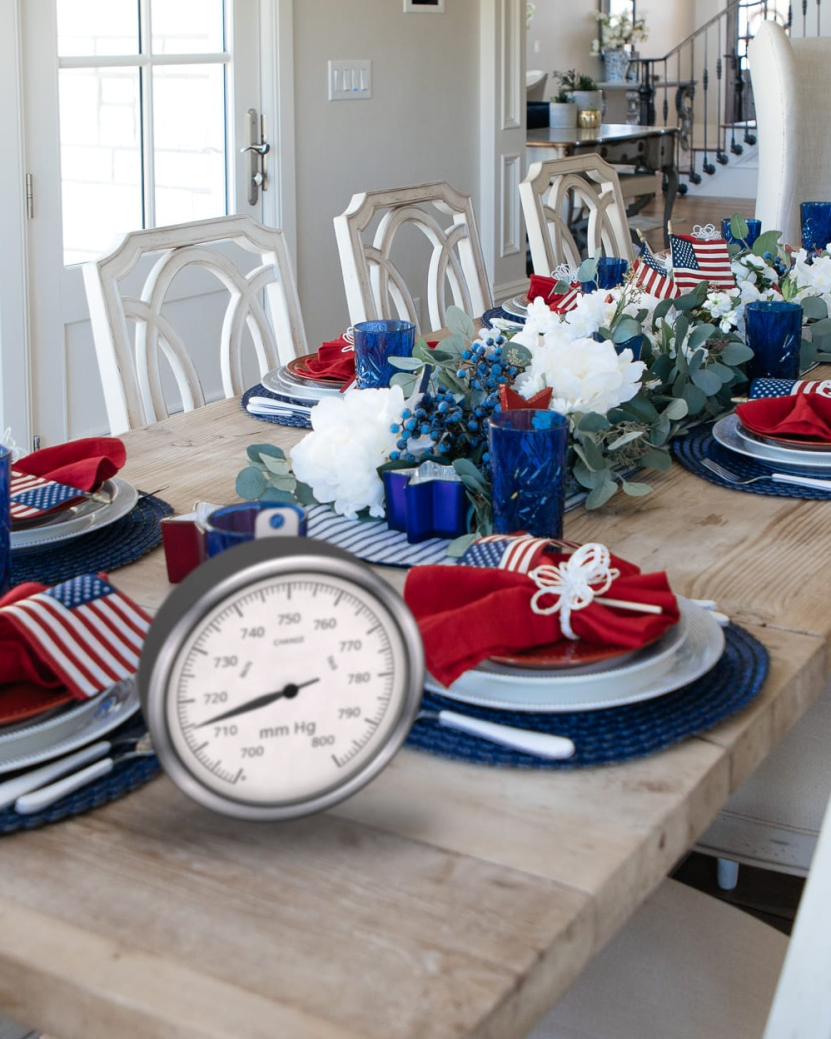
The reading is 715; mmHg
